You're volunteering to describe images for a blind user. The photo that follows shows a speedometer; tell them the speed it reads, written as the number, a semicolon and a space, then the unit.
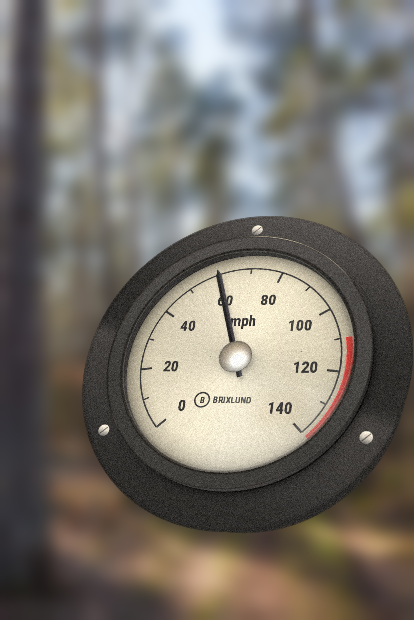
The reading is 60; mph
